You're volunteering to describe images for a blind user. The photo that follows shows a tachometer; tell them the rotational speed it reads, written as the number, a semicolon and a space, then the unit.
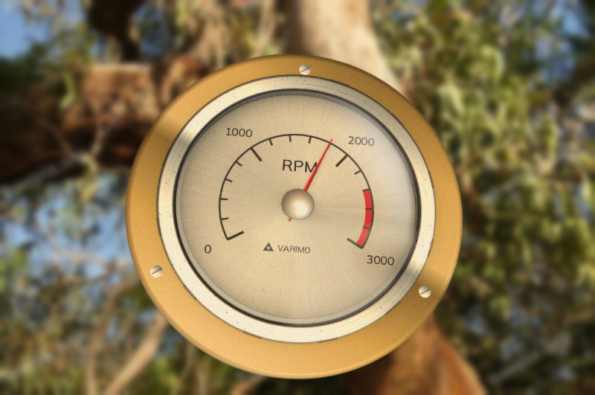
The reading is 1800; rpm
